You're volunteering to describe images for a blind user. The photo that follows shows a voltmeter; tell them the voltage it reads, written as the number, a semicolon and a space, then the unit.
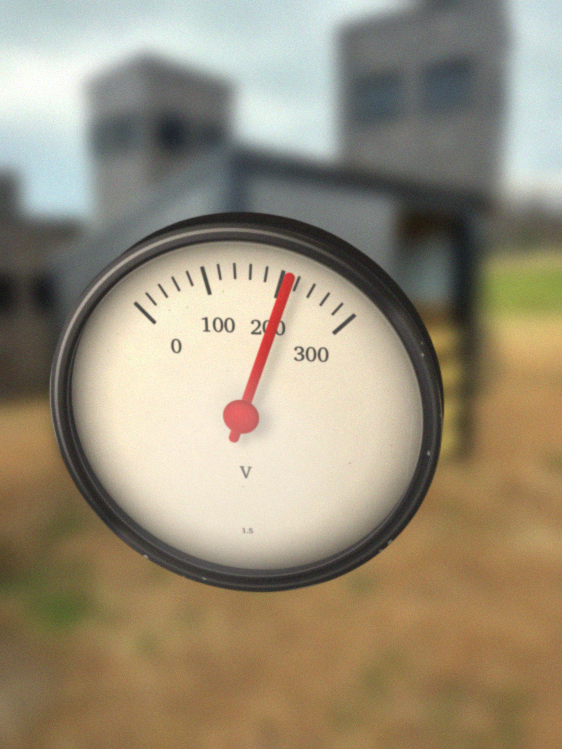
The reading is 210; V
